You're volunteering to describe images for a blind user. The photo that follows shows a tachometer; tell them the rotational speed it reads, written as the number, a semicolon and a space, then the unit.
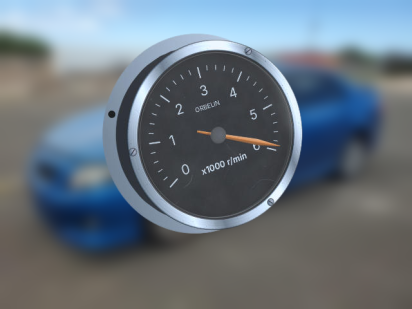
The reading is 5900; rpm
